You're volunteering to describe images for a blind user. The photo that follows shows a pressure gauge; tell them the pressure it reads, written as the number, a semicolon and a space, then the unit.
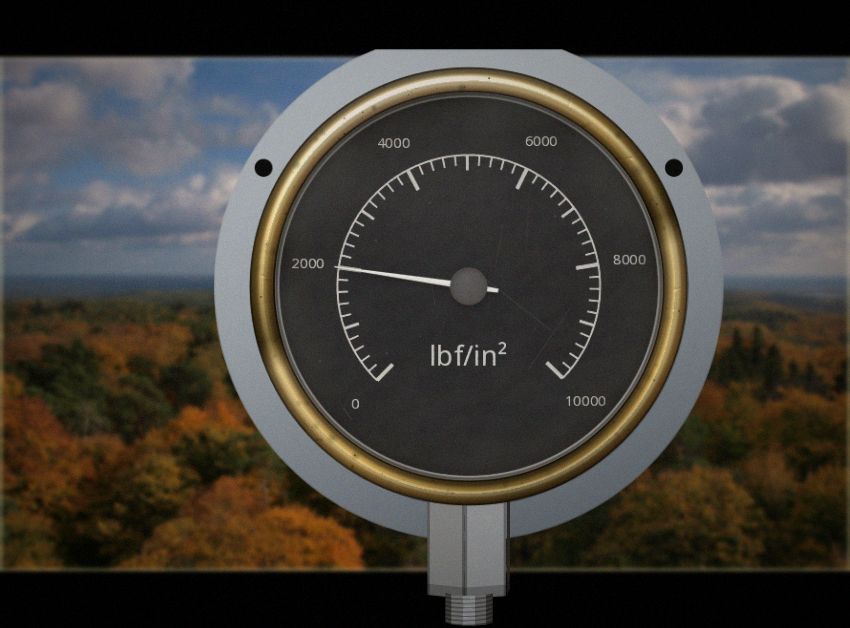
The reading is 2000; psi
